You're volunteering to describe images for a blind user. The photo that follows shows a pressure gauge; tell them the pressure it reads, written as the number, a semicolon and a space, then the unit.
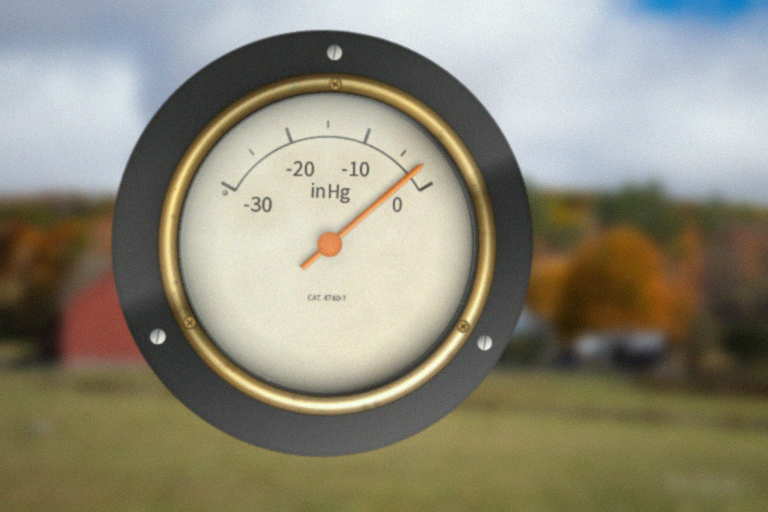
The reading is -2.5; inHg
